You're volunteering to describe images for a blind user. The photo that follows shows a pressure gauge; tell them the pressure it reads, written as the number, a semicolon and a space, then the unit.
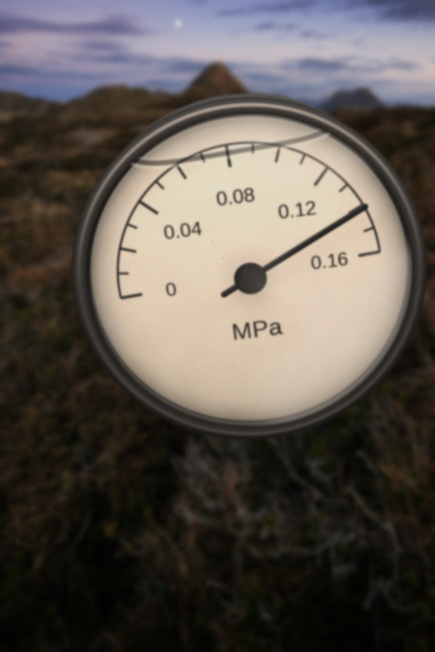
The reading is 0.14; MPa
